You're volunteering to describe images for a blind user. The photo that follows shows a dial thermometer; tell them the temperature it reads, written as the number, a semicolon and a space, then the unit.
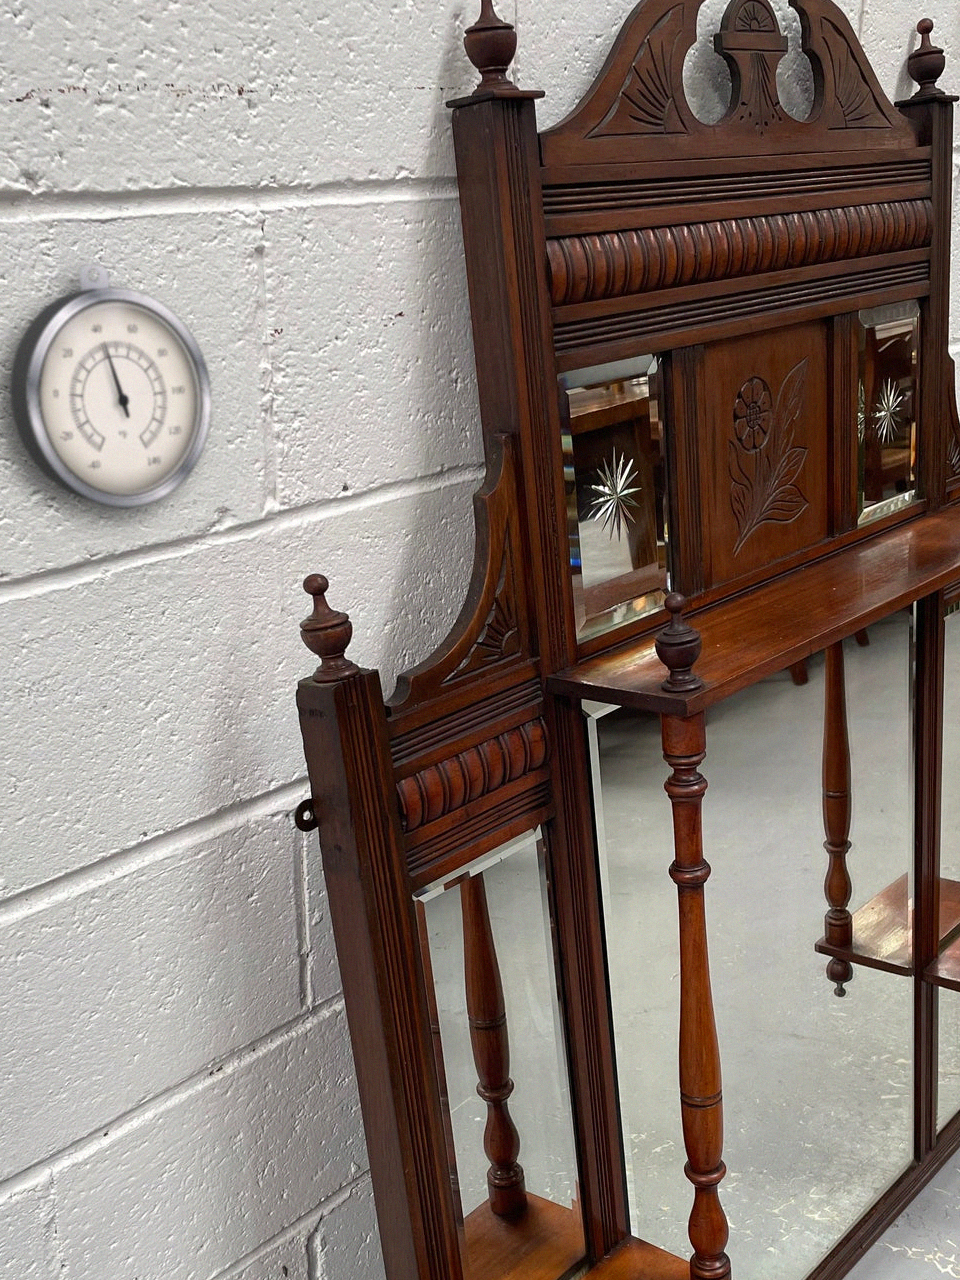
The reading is 40; °F
